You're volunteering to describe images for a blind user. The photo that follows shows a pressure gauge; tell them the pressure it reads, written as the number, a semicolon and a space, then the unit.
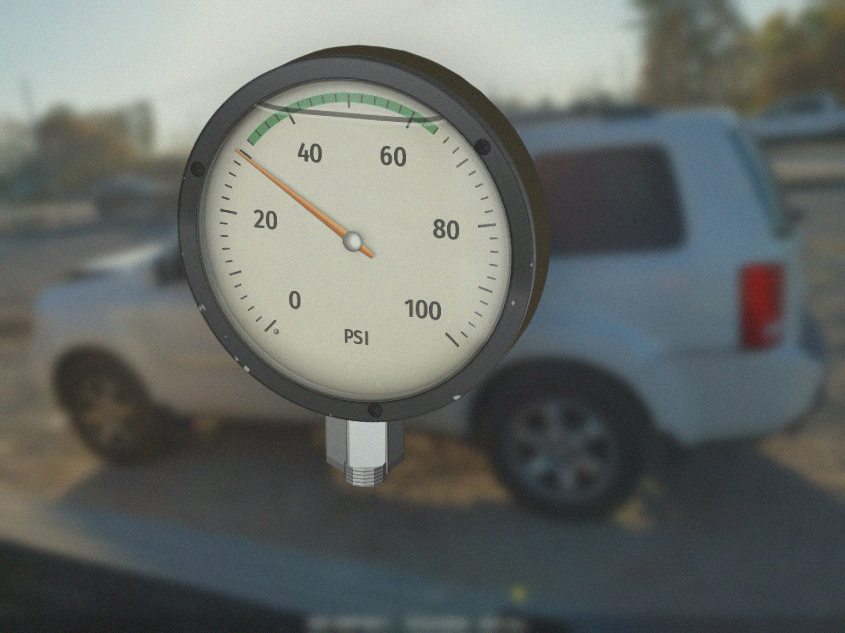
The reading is 30; psi
